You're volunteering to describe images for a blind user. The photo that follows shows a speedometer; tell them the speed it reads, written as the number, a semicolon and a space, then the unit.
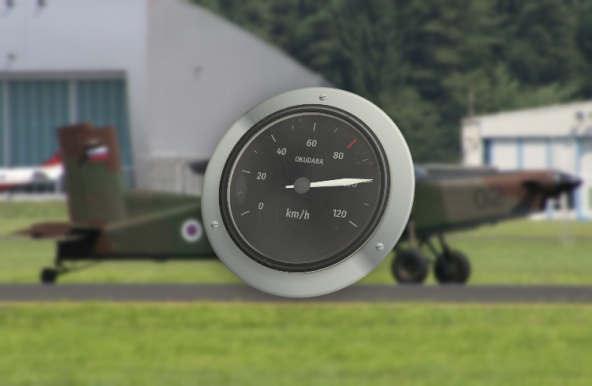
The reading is 100; km/h
